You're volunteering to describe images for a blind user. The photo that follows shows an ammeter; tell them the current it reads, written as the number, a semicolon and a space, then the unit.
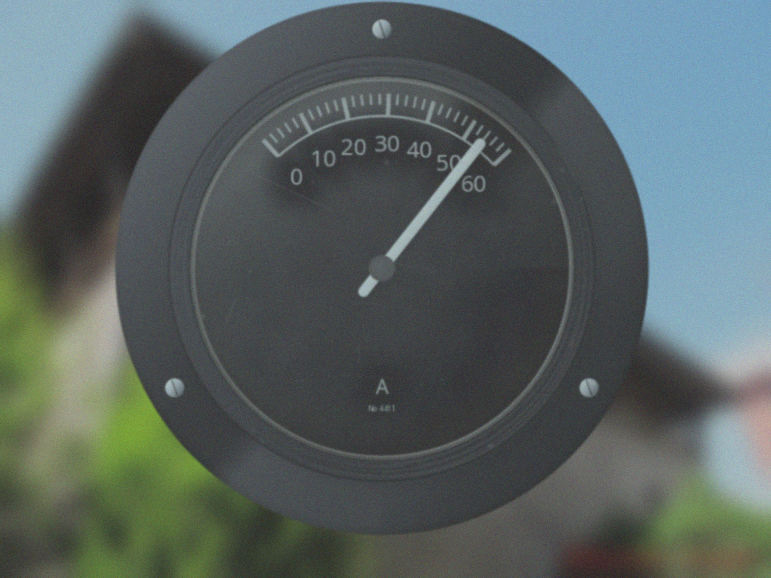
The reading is 54; A
